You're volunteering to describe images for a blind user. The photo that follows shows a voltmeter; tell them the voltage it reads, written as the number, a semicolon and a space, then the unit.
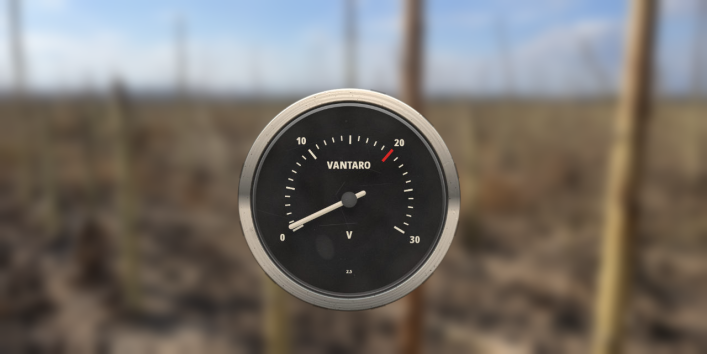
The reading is 0.5; V
